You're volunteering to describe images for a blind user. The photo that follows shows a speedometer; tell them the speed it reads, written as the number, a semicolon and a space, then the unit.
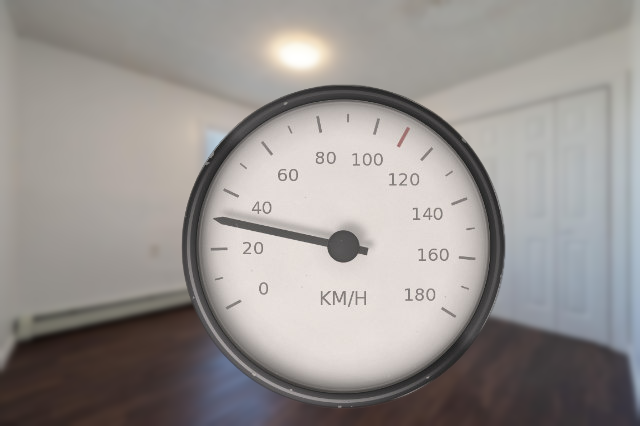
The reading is 30; km/h
